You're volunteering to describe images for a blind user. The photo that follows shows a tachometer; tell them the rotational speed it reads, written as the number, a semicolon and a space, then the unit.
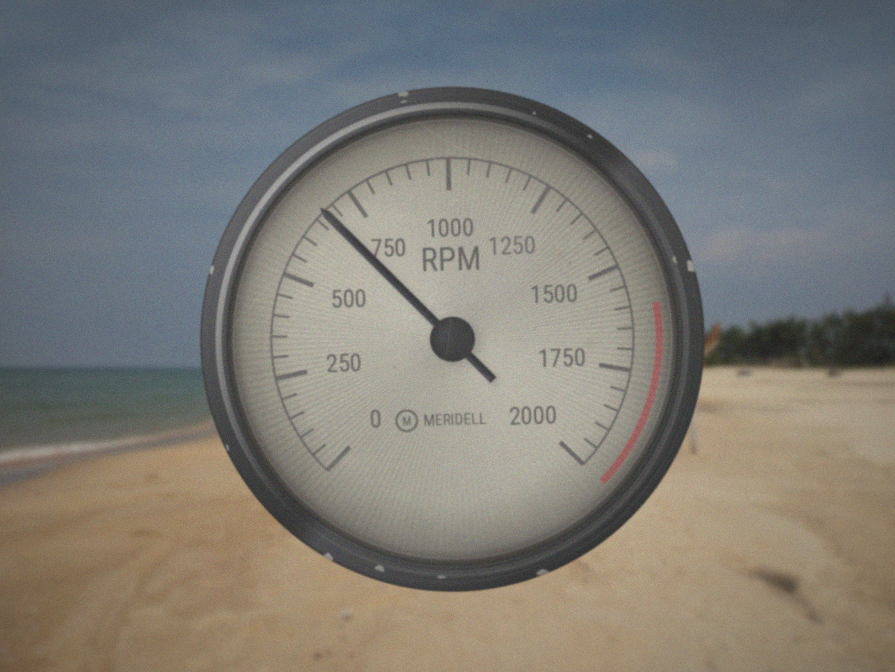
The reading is 675; rpm
